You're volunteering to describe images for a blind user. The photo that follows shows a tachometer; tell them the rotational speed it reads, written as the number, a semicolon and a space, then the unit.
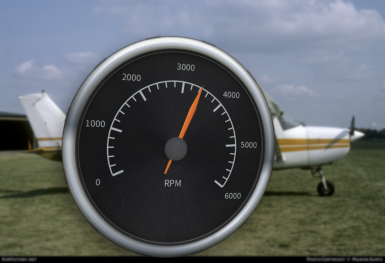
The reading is 3400; rpm
